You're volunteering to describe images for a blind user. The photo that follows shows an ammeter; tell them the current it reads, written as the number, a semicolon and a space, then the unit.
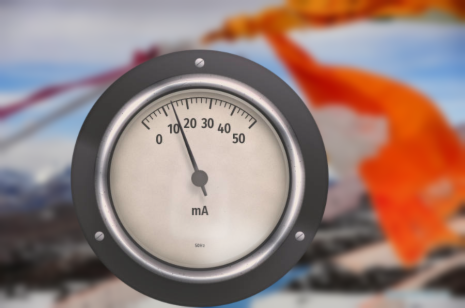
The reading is 14; mA
